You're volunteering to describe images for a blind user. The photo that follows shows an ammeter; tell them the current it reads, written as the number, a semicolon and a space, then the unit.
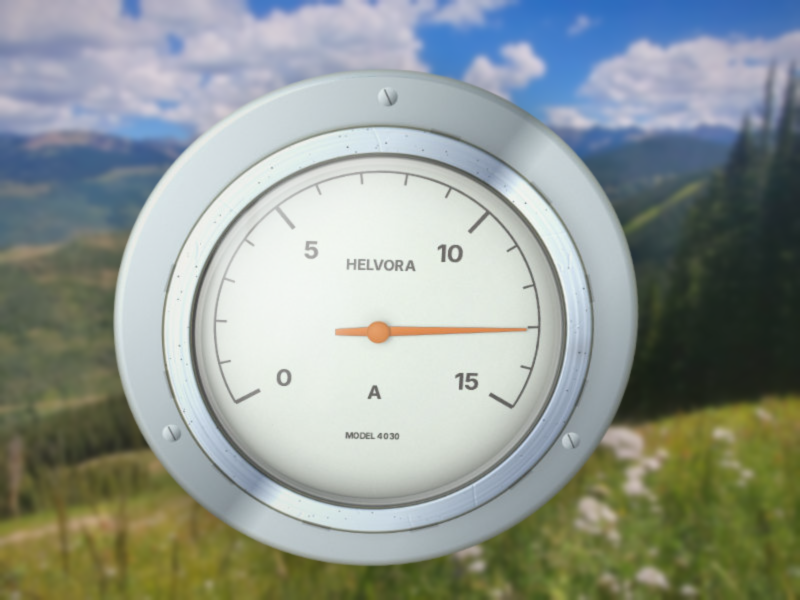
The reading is 13; A
